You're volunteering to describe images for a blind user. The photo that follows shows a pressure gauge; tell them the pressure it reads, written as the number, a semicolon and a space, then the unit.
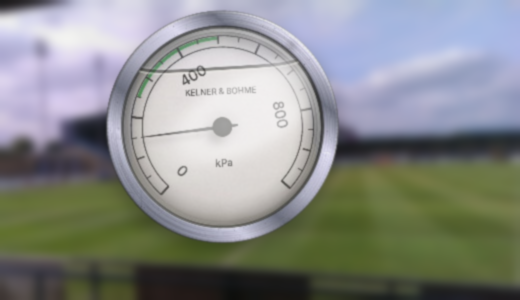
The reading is 150; kPa
